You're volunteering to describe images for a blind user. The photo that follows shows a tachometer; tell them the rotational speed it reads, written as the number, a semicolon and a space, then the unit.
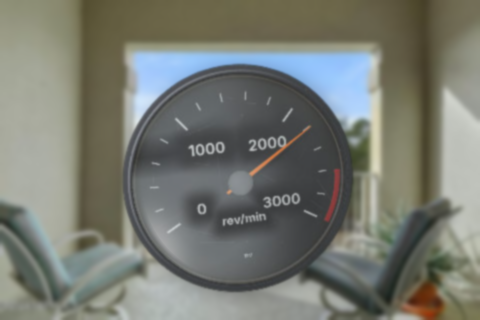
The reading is 2200; rpm
